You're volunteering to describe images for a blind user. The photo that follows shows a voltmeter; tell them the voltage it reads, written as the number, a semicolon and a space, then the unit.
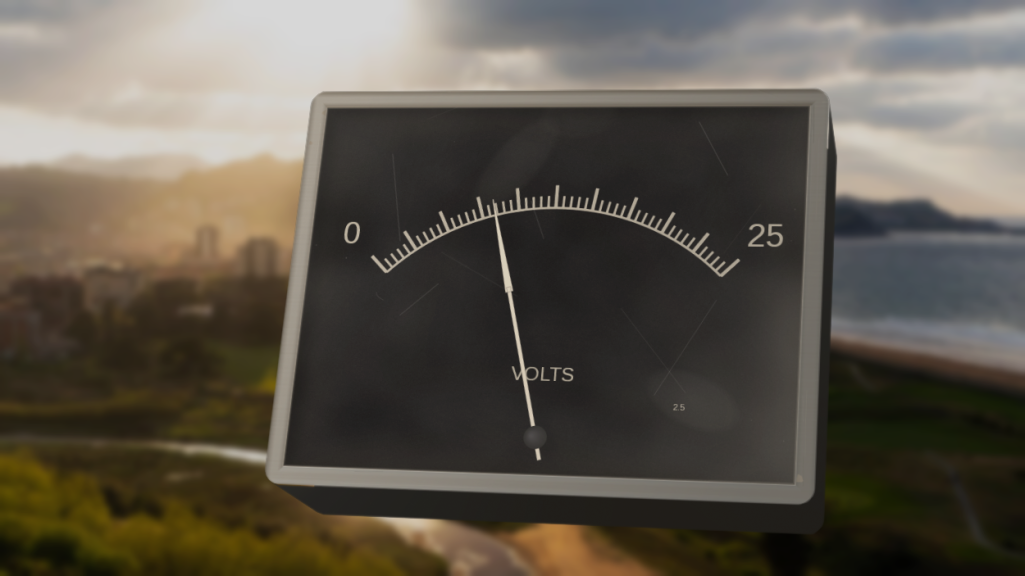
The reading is 8.5; V
